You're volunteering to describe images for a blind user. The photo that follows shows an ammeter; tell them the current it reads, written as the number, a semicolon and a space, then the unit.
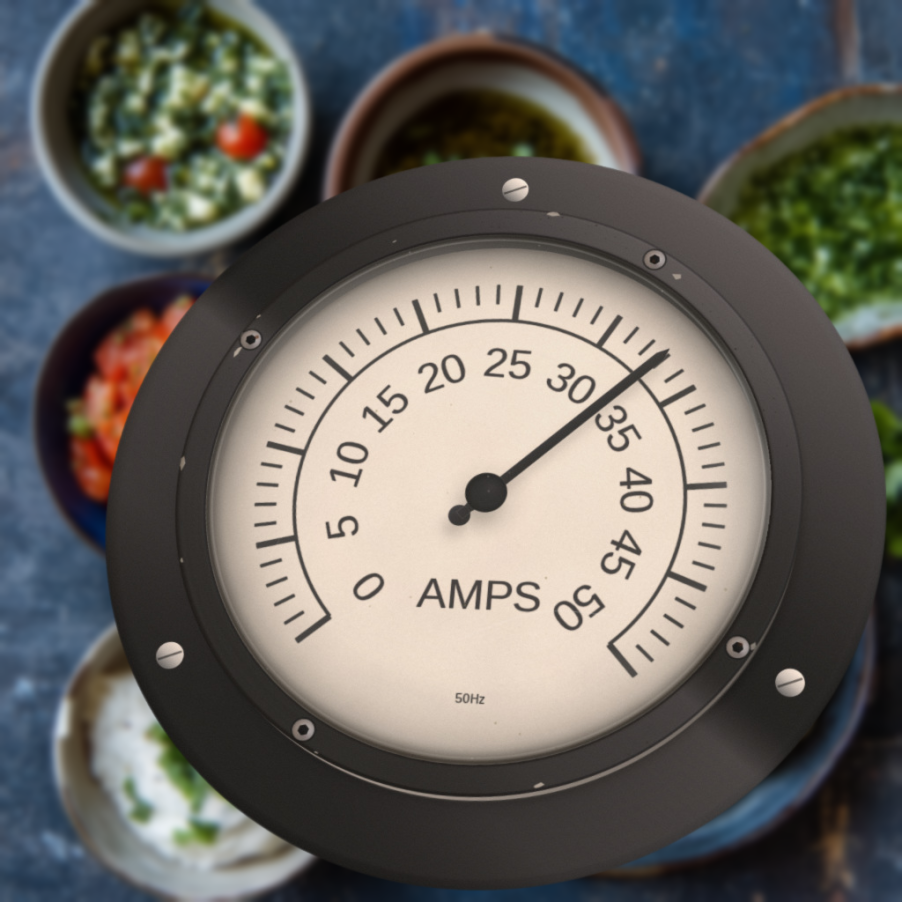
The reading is 33; A
